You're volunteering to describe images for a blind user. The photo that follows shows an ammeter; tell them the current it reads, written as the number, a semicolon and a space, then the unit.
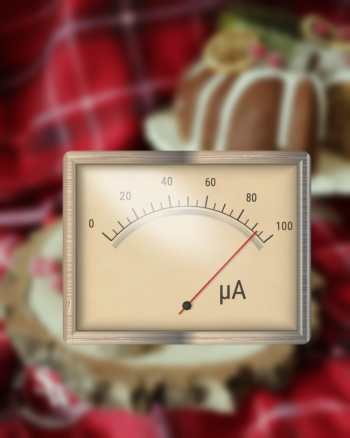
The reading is 92.5; µA
